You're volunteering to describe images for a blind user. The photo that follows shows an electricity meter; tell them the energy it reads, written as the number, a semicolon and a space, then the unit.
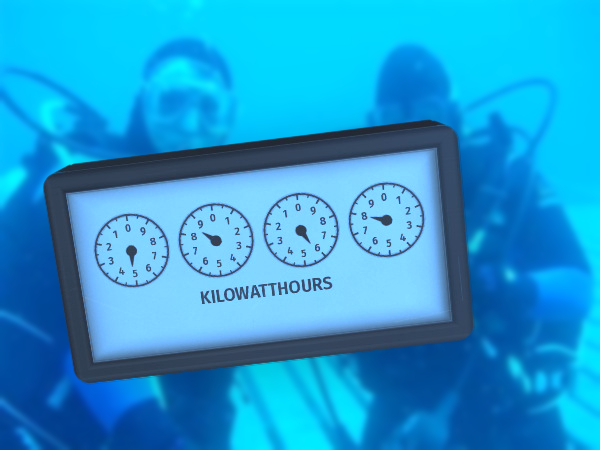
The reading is 4858; kWh
